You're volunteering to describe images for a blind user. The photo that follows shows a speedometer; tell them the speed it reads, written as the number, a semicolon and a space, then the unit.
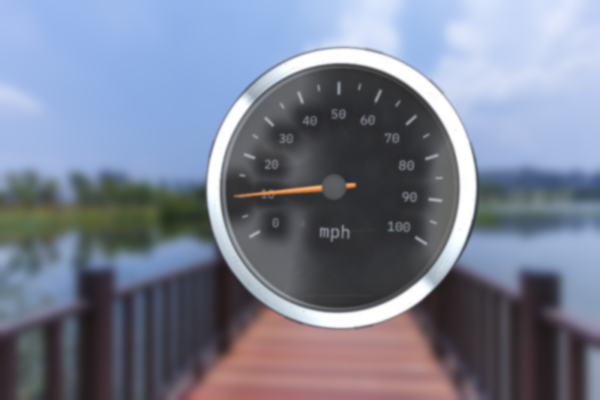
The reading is 10; mph
